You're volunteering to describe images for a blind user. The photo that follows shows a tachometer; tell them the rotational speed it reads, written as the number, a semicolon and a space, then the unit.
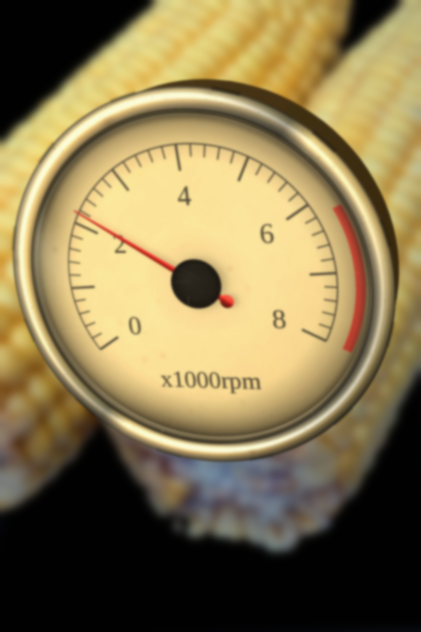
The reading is 2200; rpm
